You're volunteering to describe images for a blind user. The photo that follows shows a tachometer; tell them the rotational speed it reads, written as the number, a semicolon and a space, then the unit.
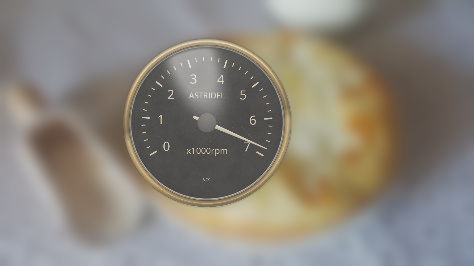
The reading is 6800; rpm
